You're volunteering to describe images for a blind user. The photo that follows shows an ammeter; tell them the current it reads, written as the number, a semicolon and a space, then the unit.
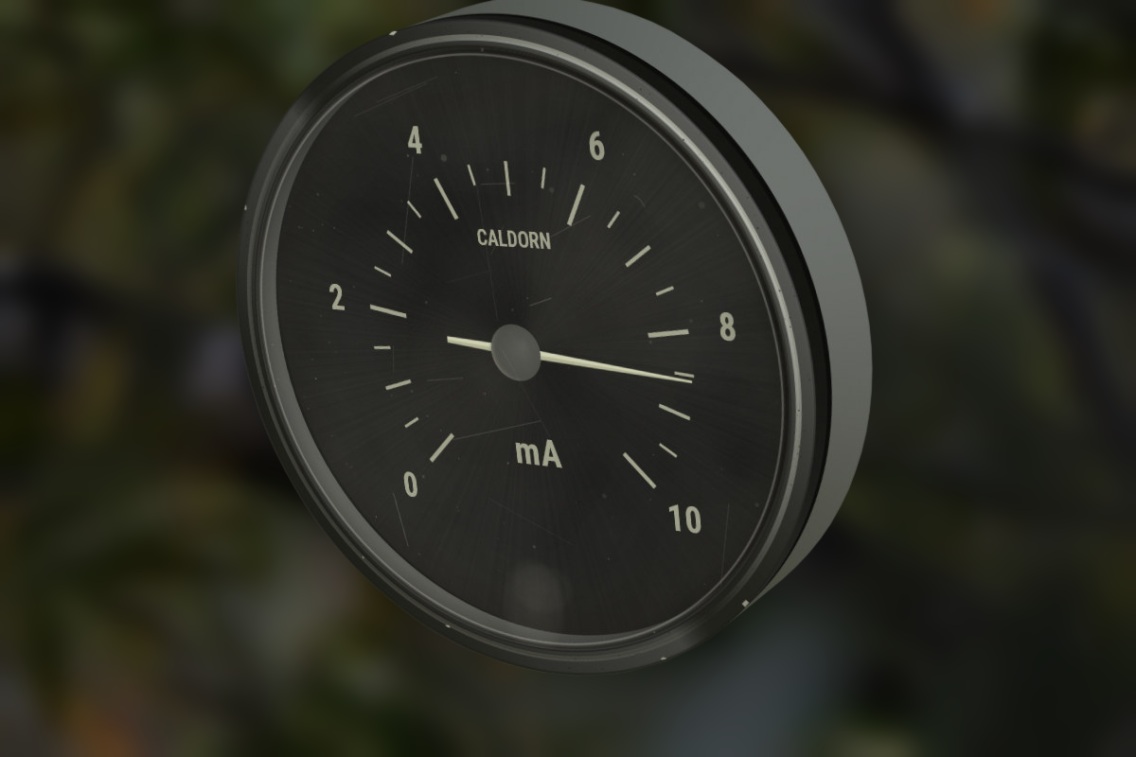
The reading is 8.5; mA
